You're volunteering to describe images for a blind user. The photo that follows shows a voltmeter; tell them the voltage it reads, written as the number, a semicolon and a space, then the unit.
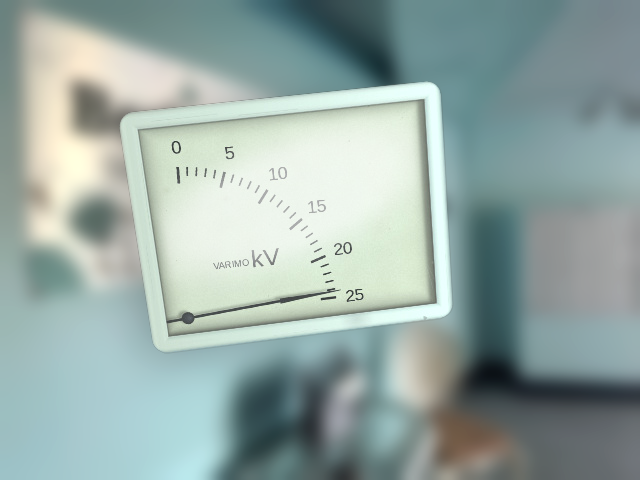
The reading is 24; kV
